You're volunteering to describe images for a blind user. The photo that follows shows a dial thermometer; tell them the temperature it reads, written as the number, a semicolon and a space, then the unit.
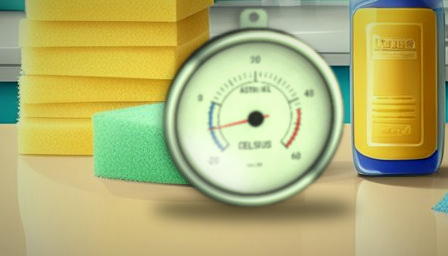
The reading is -10; °C
